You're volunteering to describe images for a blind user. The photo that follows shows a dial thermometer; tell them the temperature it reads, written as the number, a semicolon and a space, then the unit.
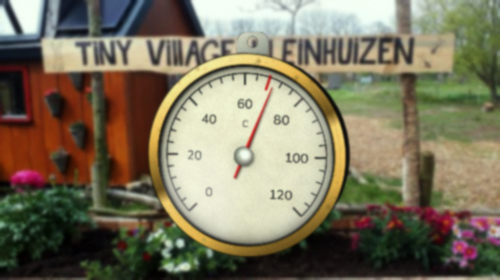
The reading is 70; °C
